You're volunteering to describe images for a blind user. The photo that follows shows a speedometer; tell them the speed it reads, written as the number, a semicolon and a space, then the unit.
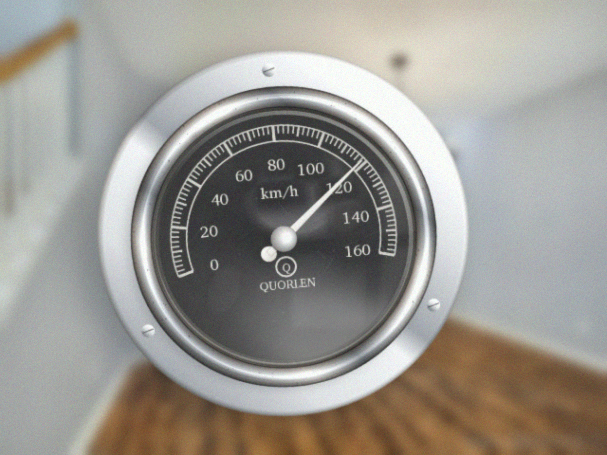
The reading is 118; km/h
